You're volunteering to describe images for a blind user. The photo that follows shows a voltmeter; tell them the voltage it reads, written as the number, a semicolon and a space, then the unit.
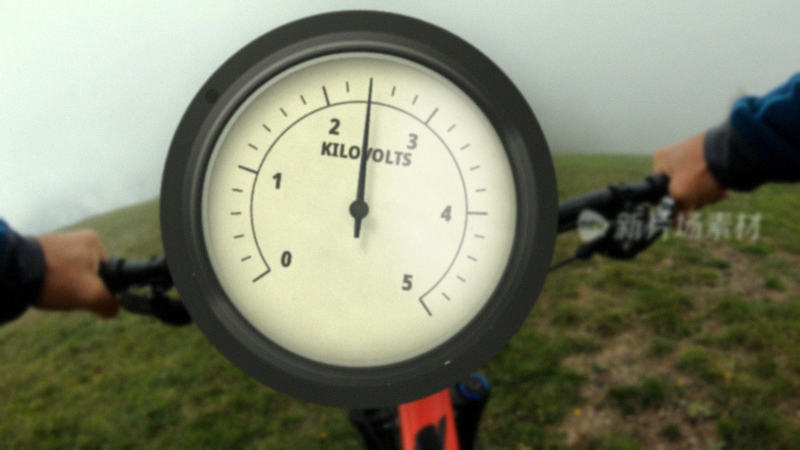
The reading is 2.4; kV
